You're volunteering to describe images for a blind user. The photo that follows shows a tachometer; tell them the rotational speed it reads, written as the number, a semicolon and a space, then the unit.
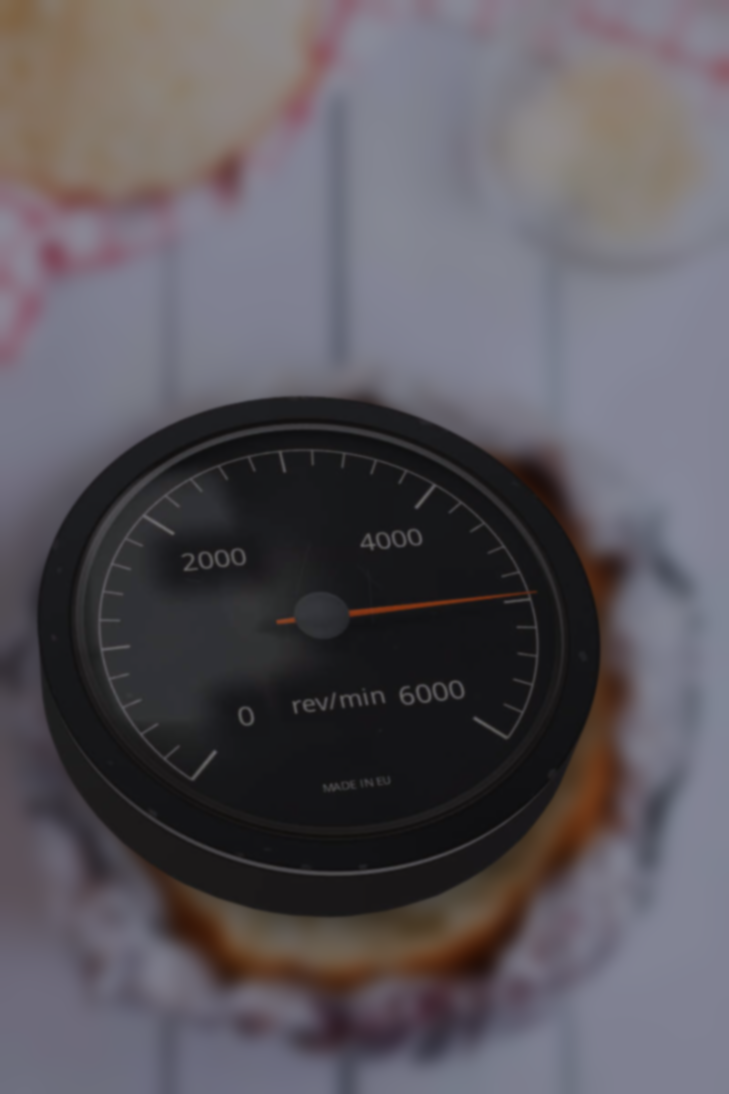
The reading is 5000; rpm
